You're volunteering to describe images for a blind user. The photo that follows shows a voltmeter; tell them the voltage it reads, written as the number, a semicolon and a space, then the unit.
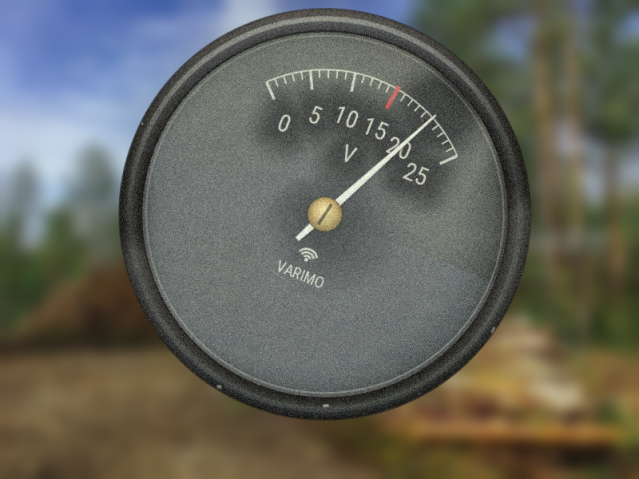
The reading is 20; V
